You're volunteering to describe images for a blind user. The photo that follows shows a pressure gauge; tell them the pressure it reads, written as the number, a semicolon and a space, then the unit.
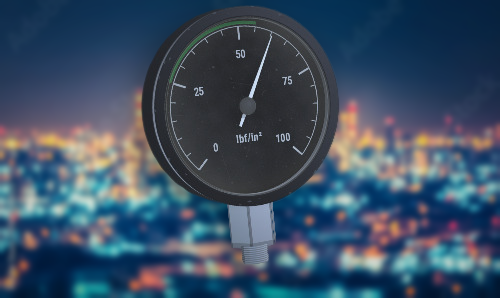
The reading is 60; psi
